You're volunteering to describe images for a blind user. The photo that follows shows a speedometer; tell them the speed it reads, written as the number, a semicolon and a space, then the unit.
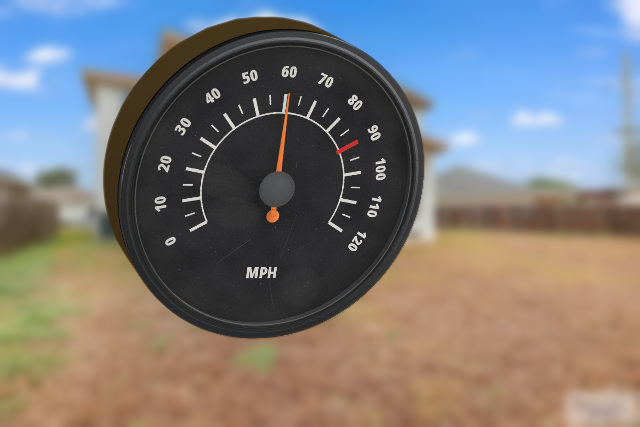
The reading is 60; mph
